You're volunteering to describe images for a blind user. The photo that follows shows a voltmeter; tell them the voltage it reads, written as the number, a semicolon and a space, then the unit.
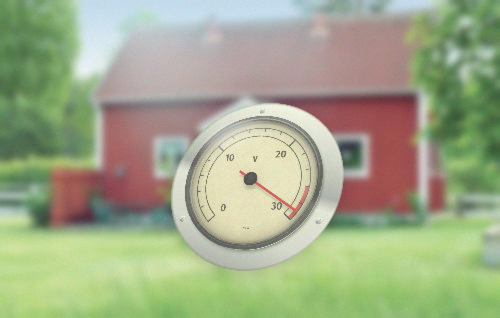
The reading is 29; V
